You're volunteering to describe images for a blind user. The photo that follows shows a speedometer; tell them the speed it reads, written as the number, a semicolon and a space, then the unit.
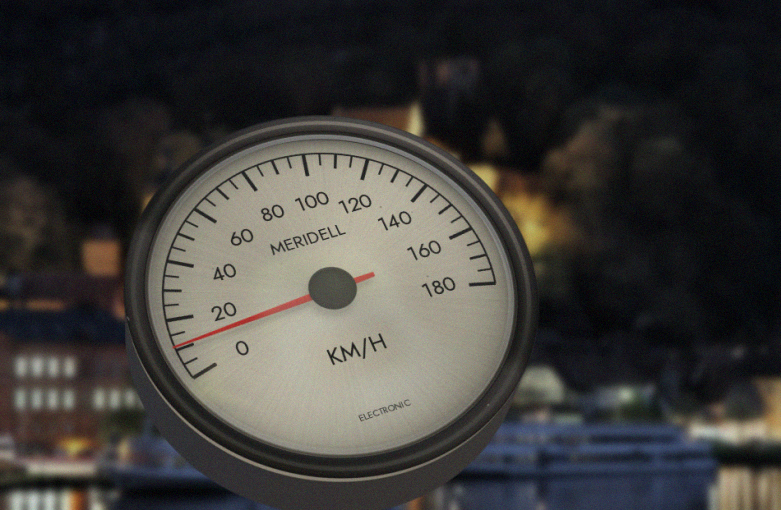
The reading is 10; km/h
